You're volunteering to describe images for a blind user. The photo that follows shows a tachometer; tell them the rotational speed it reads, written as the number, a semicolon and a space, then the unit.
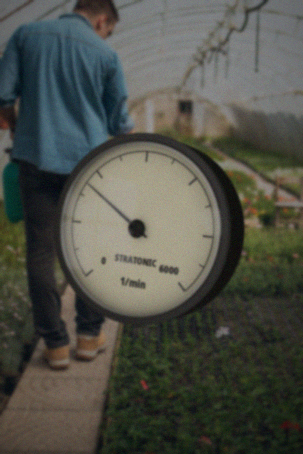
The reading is 1750; rpm
